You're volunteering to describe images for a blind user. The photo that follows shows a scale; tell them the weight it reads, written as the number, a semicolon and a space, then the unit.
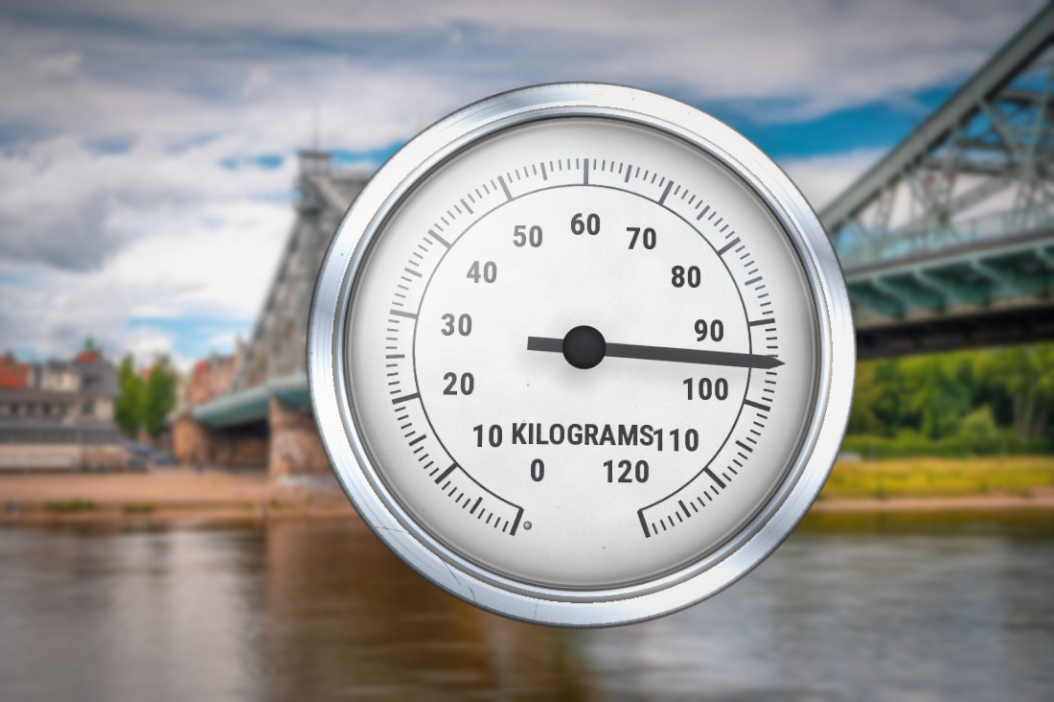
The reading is 95; kg
